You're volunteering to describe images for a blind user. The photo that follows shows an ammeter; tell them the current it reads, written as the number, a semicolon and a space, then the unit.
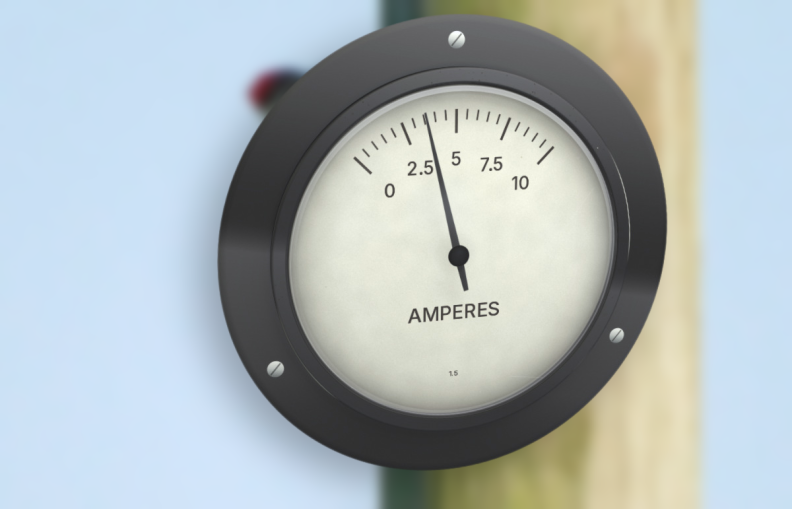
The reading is 3.5; A
